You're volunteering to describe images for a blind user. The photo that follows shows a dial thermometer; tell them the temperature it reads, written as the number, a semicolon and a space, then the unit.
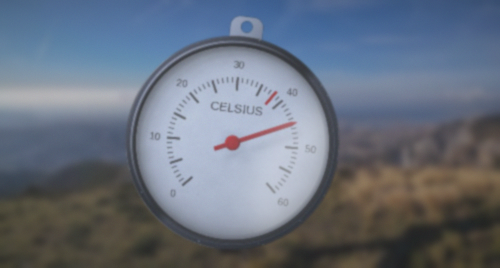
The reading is 45; °C
